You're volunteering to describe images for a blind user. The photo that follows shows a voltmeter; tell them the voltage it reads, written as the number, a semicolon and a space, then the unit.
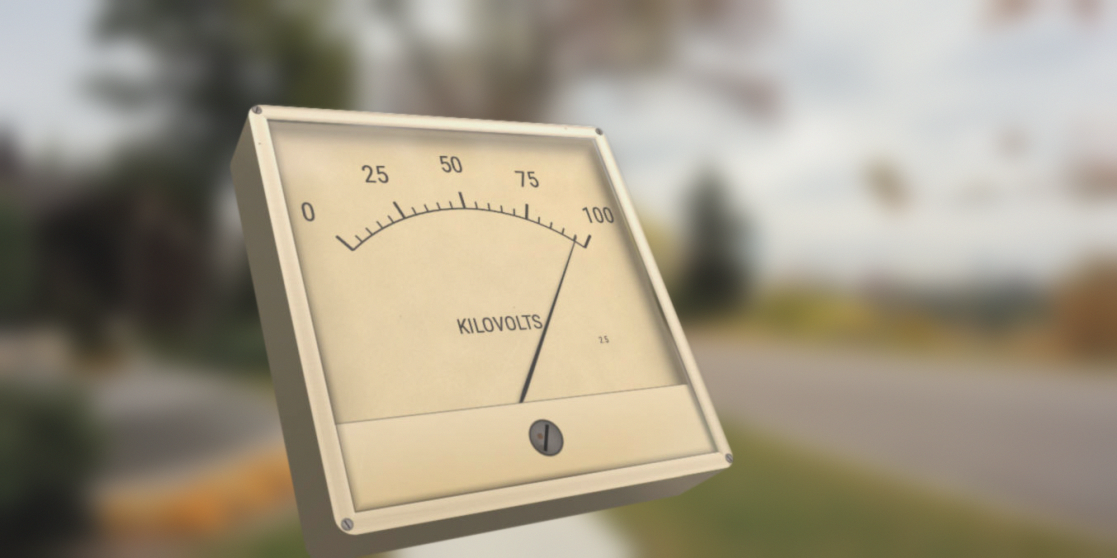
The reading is 95; kV
